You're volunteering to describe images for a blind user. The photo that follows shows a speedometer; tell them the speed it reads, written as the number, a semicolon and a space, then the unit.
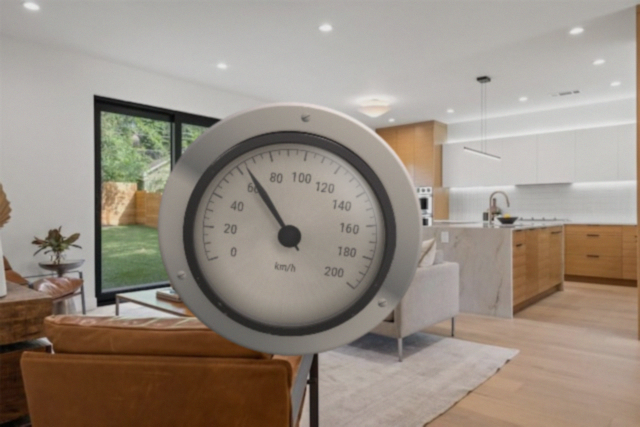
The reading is 65; km/h
